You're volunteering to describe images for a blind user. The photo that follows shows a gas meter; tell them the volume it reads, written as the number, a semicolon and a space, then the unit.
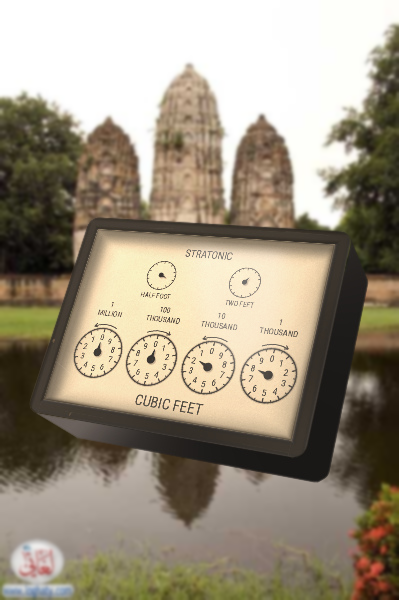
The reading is 1800; ft³
